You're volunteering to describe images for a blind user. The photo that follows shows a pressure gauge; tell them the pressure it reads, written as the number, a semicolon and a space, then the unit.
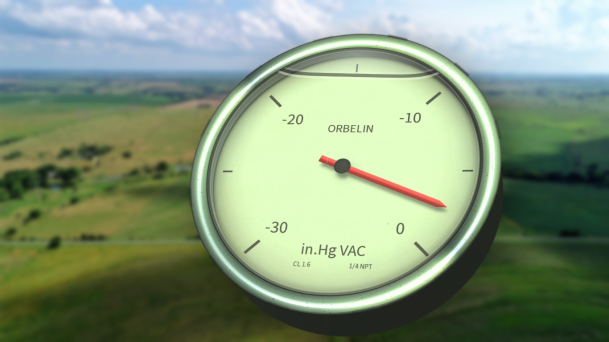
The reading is -2.5; inHg
